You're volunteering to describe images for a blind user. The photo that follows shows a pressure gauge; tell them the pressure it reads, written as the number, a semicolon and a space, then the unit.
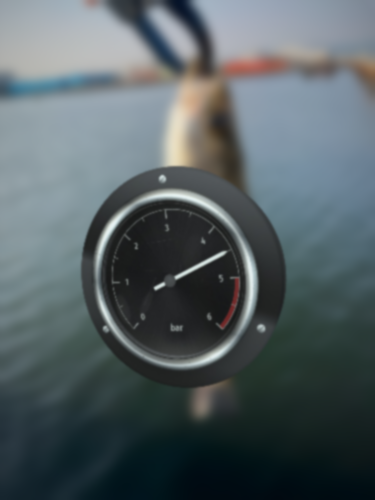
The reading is 4.5; bar
